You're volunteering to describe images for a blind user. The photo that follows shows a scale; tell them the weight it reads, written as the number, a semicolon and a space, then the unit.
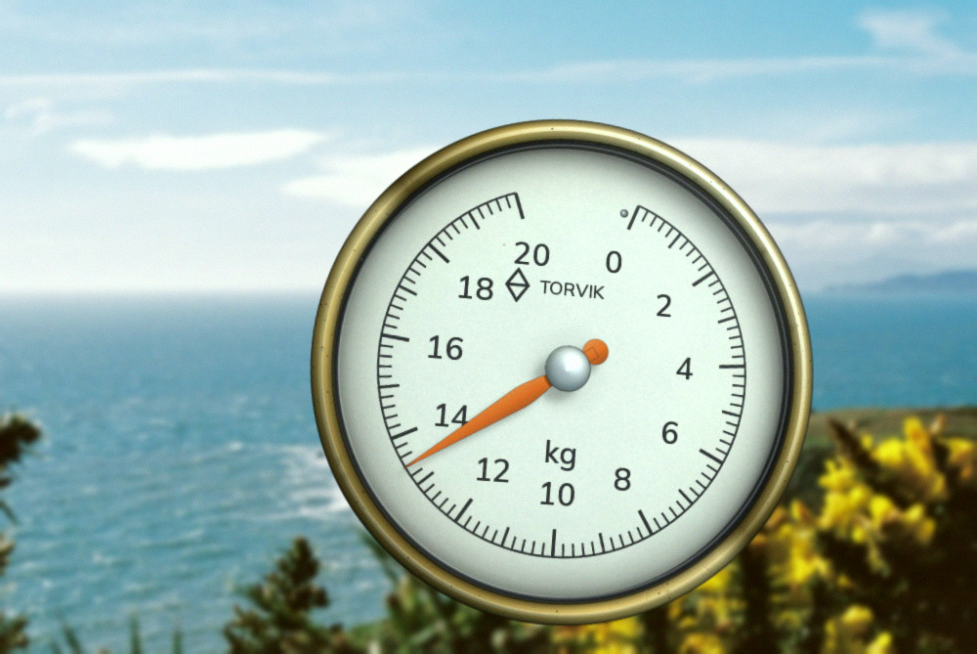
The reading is 13.4; kg
